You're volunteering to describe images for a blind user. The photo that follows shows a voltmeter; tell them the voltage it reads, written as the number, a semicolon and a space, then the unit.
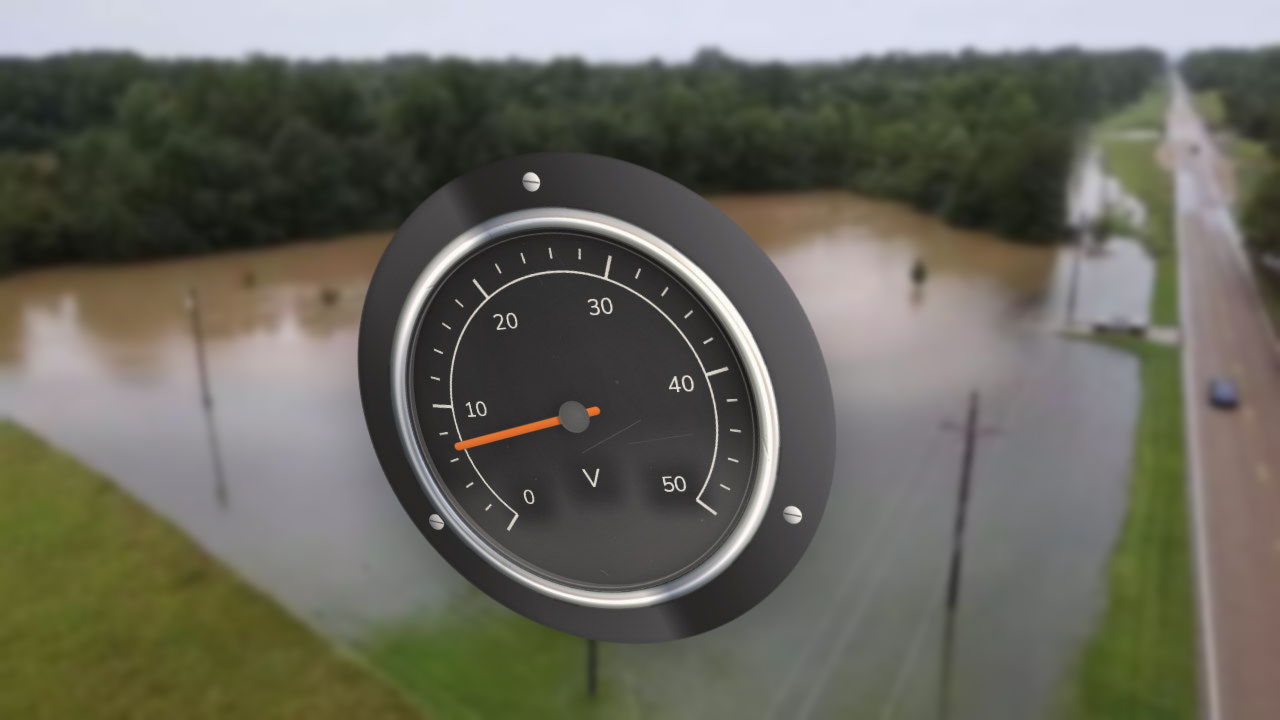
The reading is 7; V
